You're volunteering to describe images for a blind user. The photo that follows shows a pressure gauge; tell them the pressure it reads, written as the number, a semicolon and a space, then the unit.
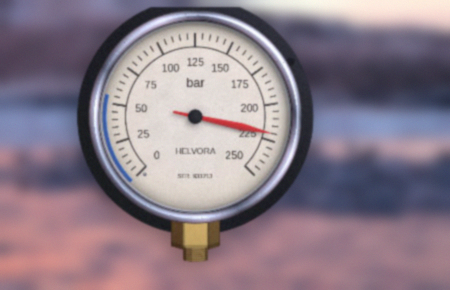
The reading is 220; bar
